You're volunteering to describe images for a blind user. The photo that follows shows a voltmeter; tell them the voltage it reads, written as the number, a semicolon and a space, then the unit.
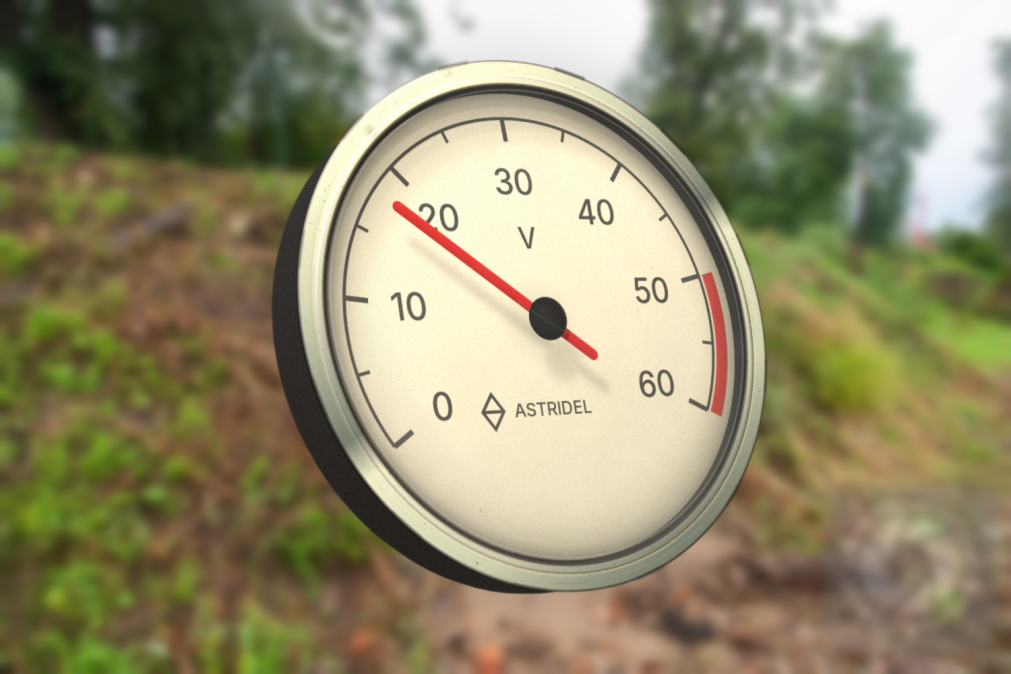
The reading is 17.5; V
